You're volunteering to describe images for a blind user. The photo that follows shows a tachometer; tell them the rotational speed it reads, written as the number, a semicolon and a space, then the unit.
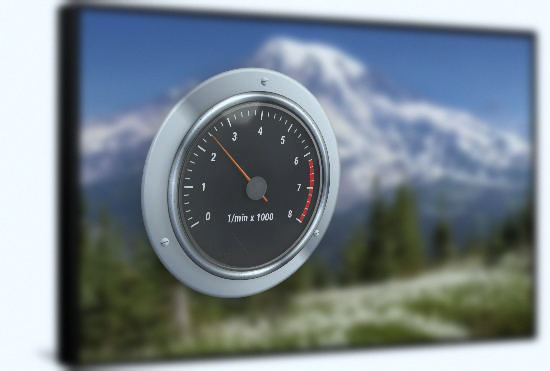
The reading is 2400; rpm
